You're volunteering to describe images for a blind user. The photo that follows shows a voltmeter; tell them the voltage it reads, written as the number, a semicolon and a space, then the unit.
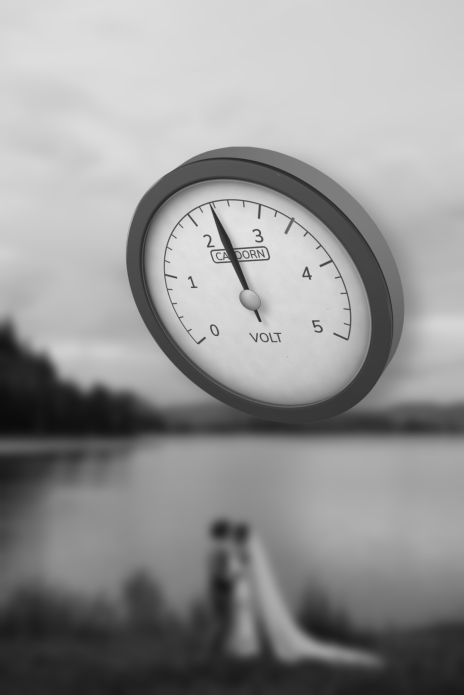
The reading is 2.4; V
